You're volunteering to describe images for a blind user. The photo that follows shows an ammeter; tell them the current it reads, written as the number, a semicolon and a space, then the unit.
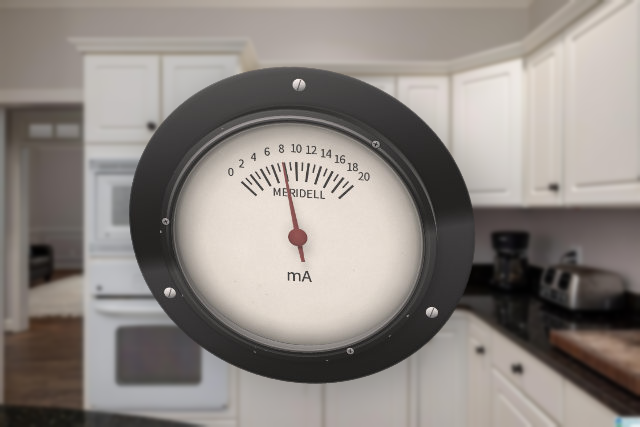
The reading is 8; mA
